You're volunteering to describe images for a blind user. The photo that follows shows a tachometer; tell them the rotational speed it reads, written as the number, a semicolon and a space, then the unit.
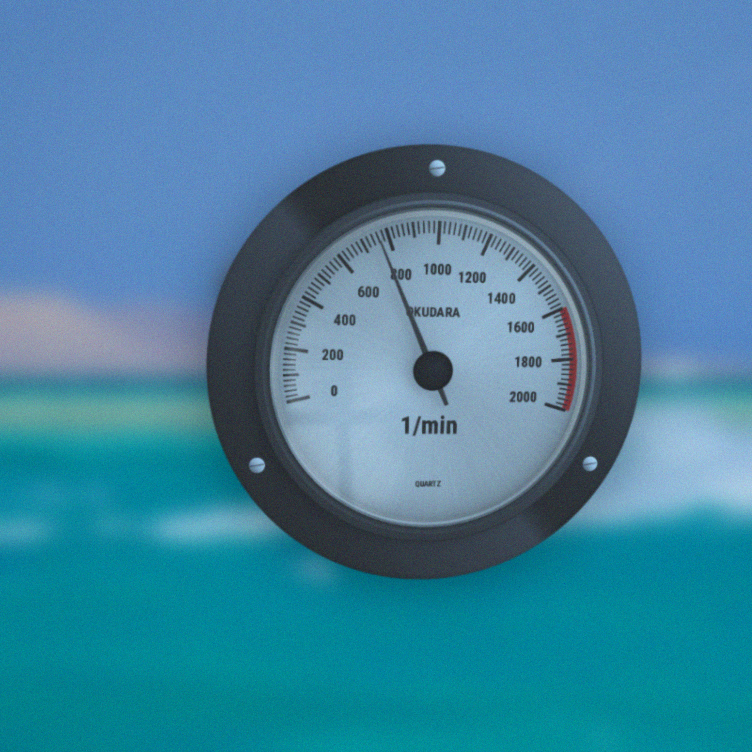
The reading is 760; rpm
